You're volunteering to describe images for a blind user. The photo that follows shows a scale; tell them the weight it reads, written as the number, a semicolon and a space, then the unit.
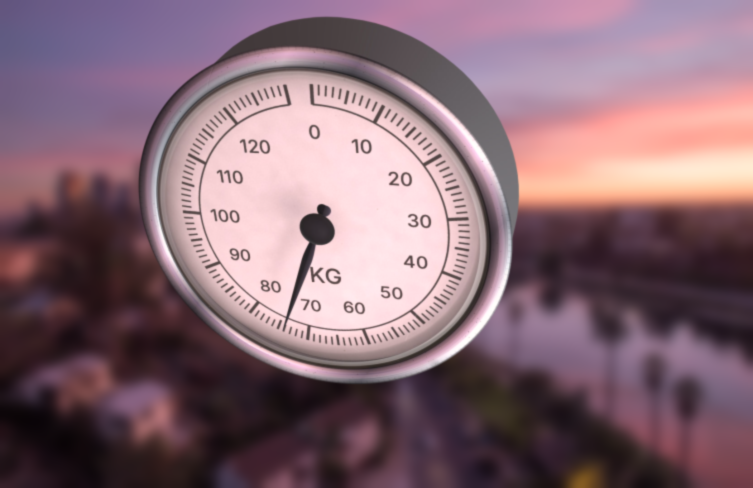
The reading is 74; kg
